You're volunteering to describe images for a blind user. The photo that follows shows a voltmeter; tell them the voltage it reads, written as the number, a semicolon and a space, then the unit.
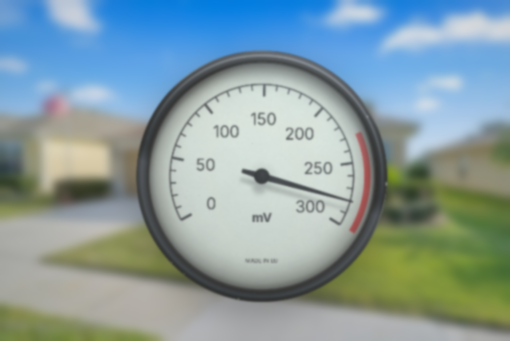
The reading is 280; mV
